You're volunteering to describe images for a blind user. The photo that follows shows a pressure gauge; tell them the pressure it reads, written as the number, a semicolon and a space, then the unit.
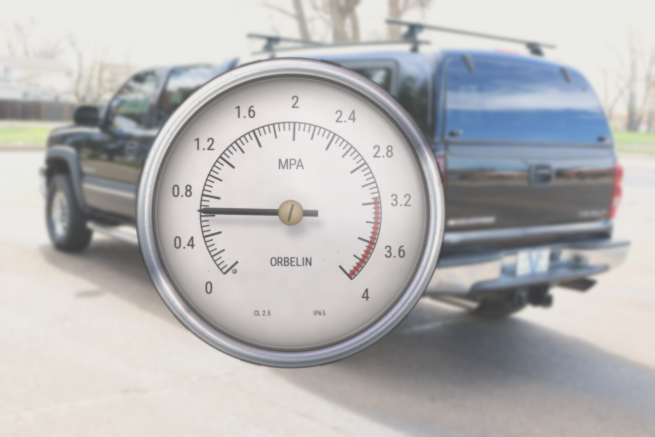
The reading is 0.65; MPa
